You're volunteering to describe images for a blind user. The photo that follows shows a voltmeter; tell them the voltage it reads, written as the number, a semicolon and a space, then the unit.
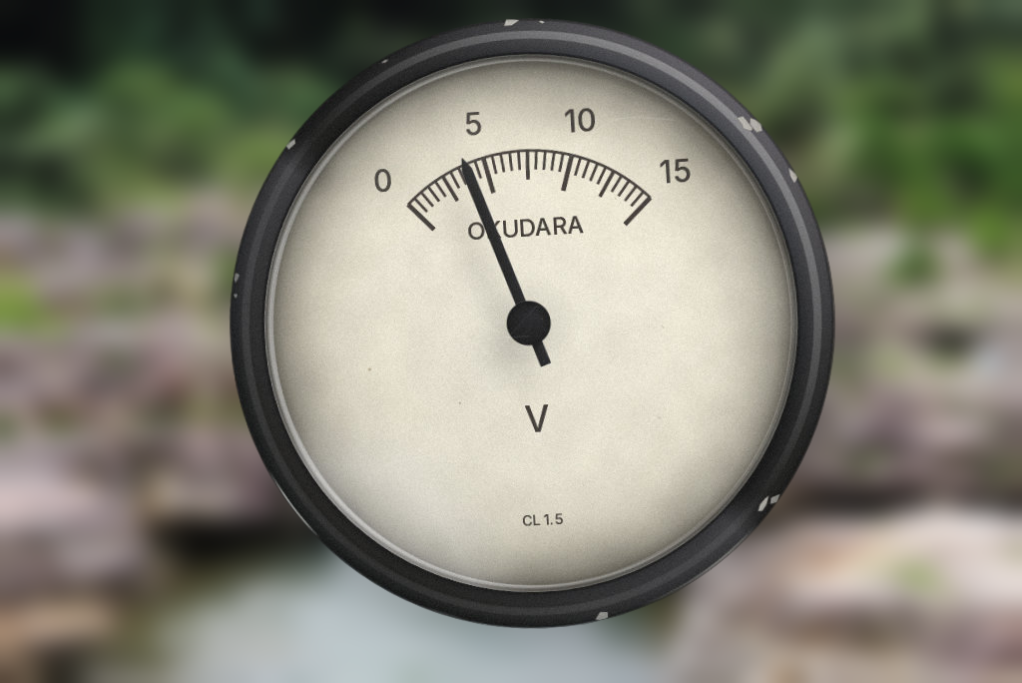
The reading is 4; V
